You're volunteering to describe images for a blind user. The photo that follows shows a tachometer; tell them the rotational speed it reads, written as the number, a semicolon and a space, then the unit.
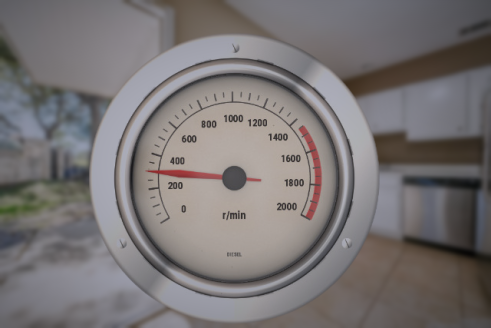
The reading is 300; rpm
